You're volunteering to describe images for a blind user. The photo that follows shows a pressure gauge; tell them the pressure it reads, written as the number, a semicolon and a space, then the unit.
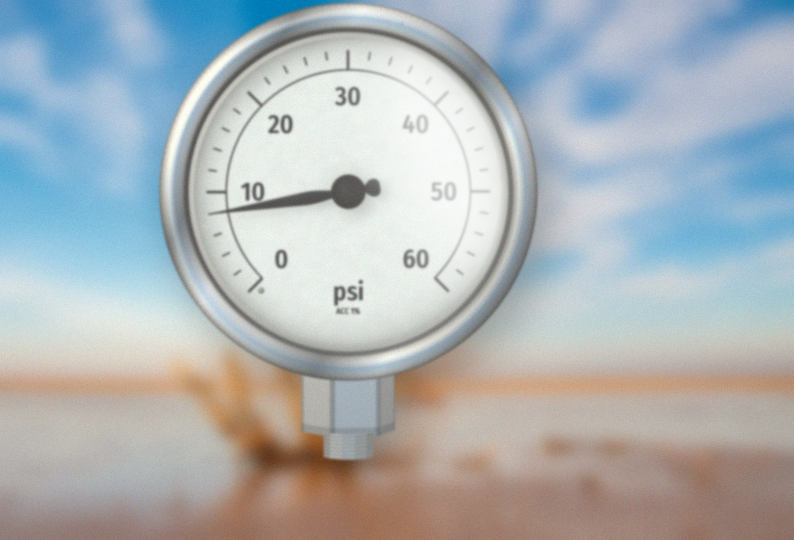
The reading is 8; psi
